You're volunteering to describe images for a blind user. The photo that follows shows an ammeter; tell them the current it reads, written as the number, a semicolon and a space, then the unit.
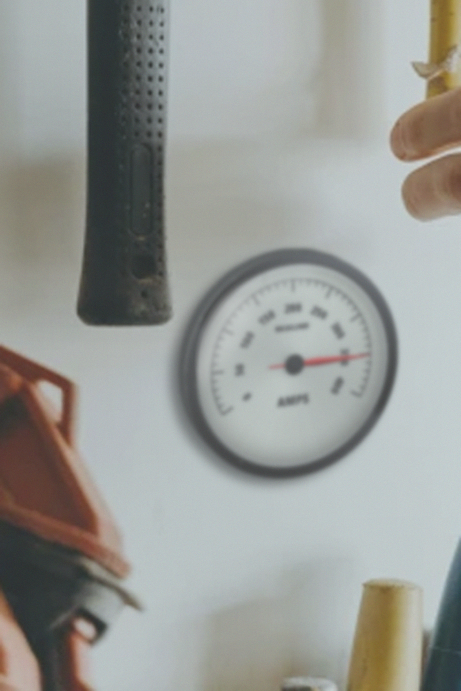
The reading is 350; A
